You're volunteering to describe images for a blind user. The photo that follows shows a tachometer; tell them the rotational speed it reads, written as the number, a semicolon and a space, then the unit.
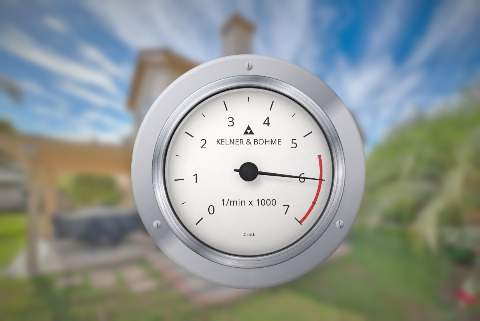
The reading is 6000; rpm
